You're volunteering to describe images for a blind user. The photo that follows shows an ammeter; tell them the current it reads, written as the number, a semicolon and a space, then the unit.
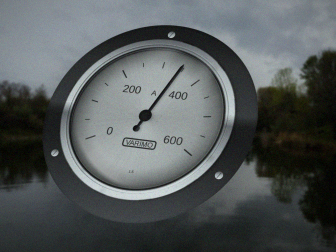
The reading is 350; A
